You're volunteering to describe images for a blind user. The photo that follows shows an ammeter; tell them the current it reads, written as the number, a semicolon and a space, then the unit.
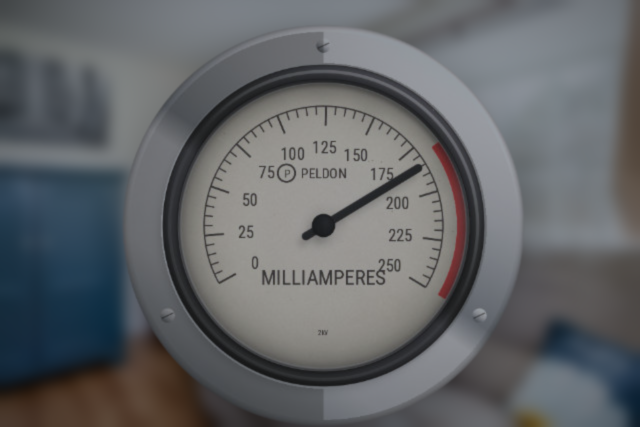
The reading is 185; mA
